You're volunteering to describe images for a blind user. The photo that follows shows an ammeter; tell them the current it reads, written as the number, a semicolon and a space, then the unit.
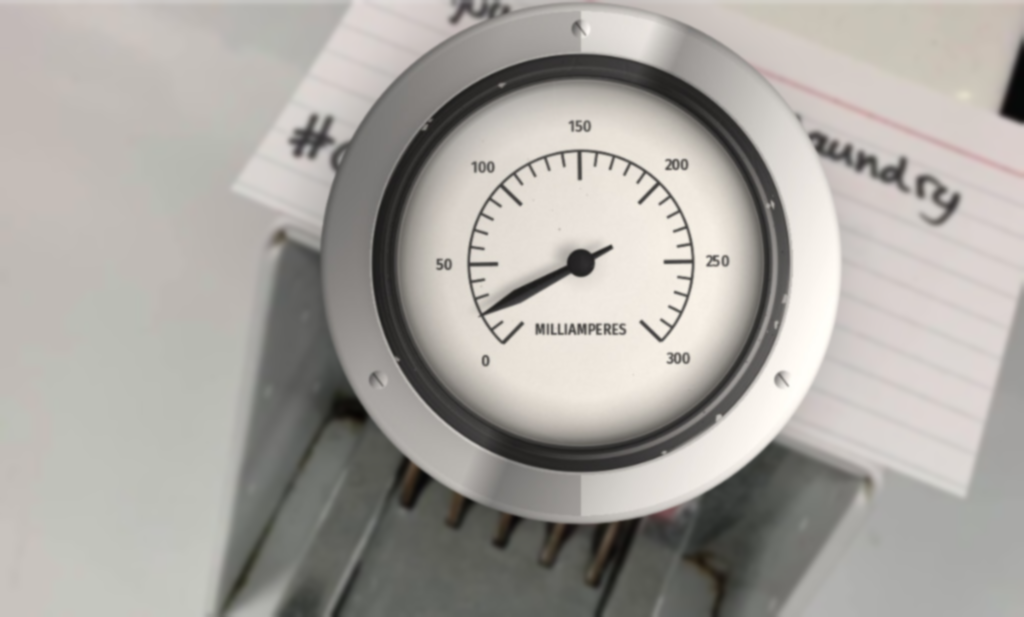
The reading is 20; mA
